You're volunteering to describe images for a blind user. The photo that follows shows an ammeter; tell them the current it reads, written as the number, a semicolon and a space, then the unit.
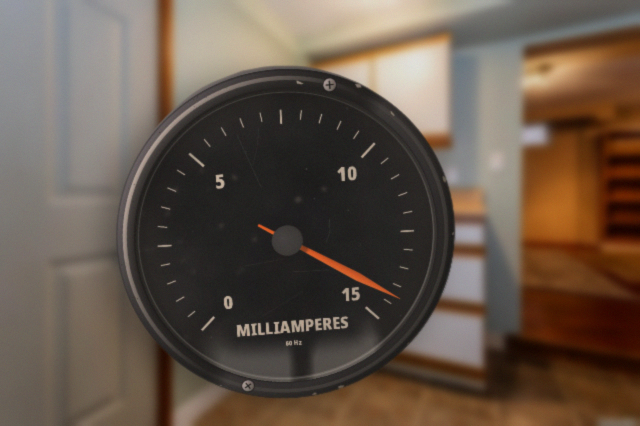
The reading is 14.25; mA
